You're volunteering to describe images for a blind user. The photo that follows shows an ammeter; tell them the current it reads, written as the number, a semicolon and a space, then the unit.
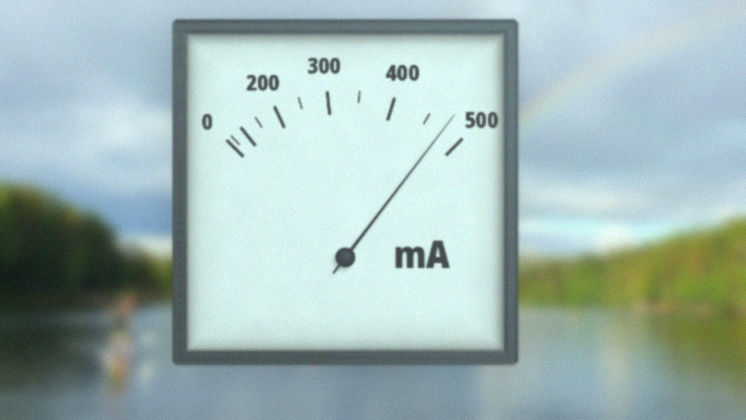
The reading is 475; mA
